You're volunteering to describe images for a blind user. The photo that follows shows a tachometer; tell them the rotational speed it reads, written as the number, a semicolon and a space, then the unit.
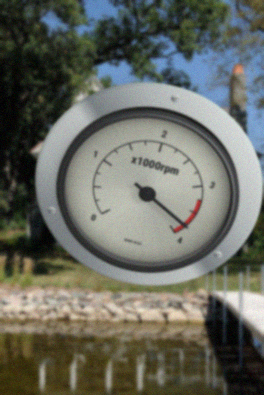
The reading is 3750; rpm
